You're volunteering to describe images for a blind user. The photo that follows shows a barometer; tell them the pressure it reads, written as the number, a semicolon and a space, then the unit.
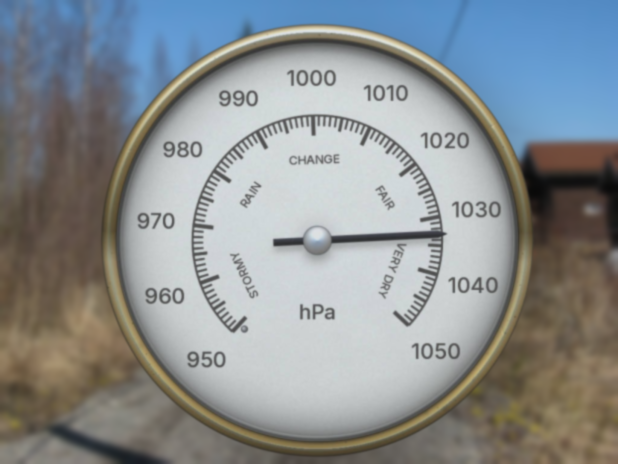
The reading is 1033; hPa
